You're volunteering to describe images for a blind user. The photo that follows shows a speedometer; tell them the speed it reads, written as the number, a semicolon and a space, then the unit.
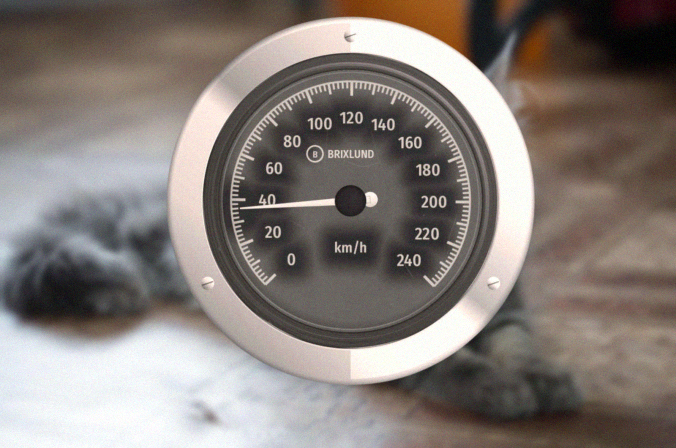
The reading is 36; km/h
